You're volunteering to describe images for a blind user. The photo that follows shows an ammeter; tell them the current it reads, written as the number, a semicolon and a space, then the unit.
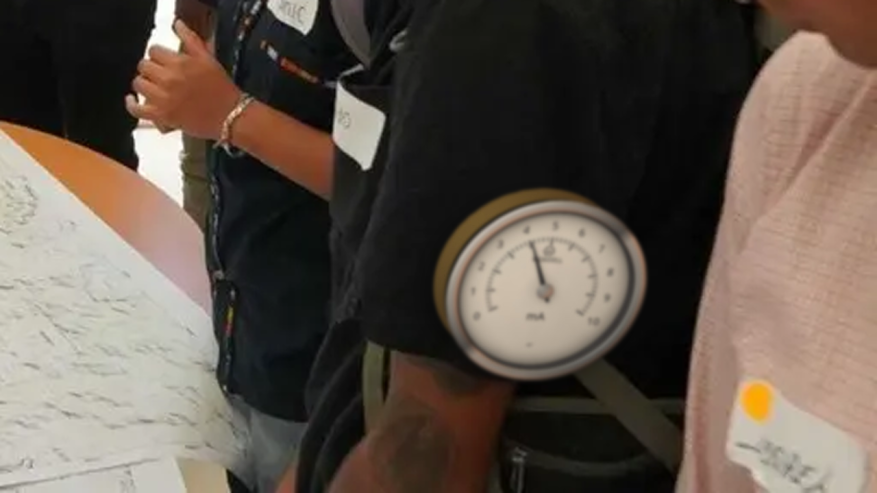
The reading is 4; mA
